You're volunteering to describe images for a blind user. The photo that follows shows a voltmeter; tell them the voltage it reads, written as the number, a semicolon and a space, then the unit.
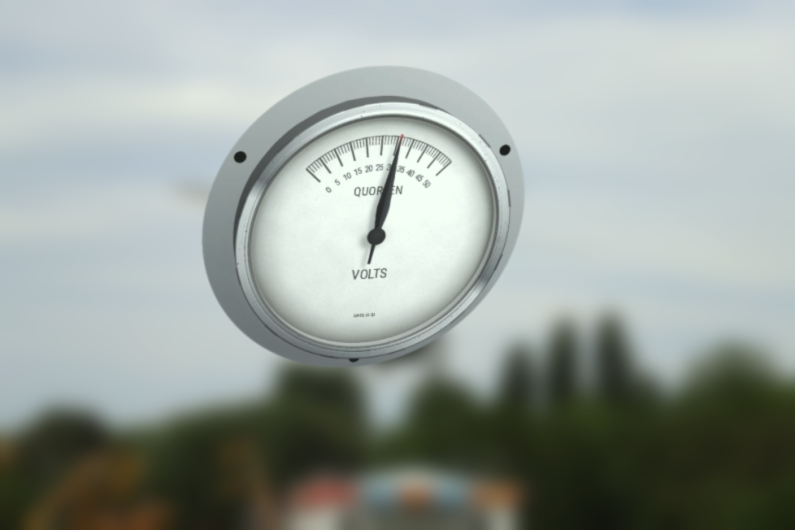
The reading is 30; V
